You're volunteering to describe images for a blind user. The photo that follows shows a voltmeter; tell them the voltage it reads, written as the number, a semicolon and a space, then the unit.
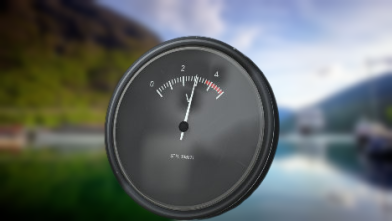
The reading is 3; V
